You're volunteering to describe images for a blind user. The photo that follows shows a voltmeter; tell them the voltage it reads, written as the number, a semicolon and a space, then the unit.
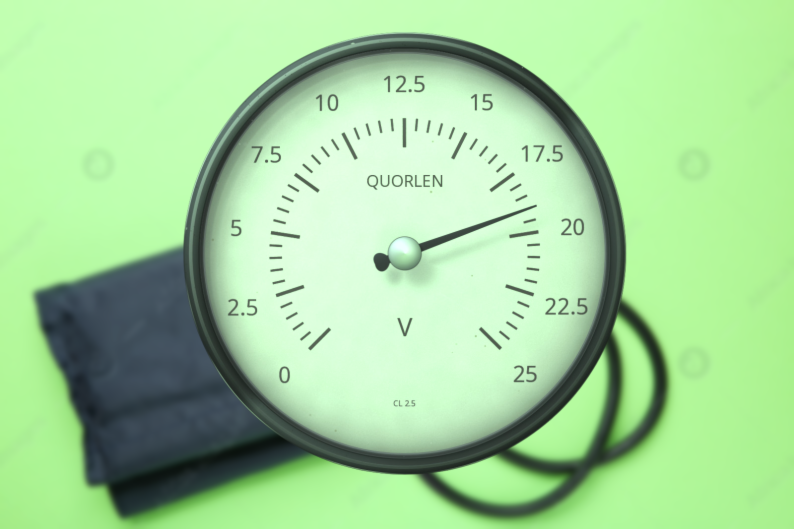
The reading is 19; V
